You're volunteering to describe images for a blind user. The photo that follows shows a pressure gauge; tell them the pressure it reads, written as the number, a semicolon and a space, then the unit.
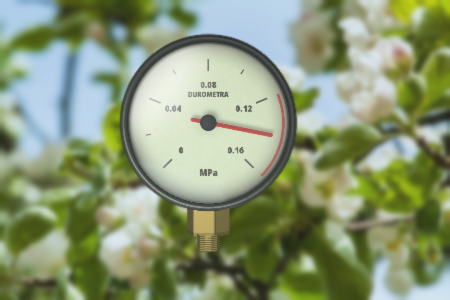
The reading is 0.14; MPa
